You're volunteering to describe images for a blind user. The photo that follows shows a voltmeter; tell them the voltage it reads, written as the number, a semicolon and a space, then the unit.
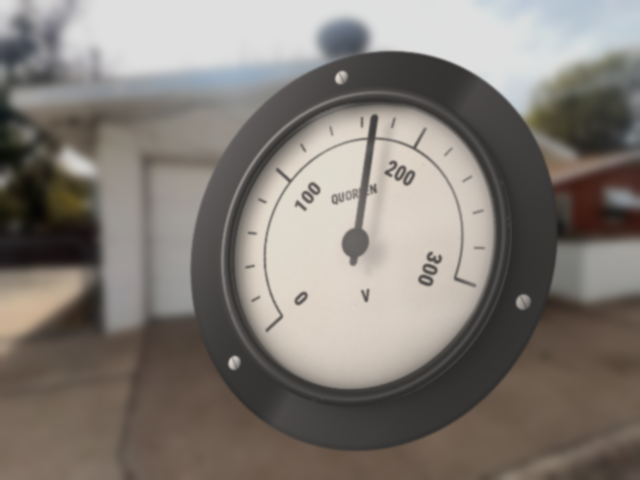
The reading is 170; V
